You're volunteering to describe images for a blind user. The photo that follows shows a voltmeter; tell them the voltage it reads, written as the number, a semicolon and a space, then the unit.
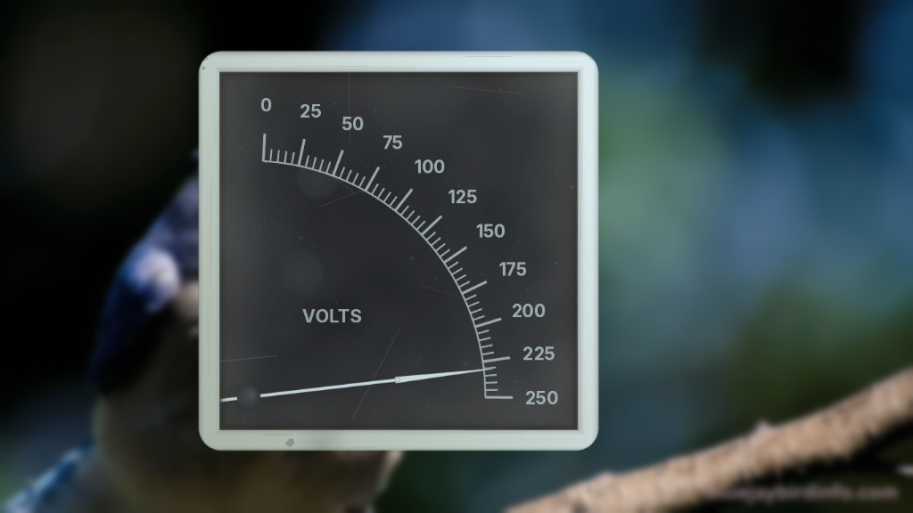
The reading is 230; V
